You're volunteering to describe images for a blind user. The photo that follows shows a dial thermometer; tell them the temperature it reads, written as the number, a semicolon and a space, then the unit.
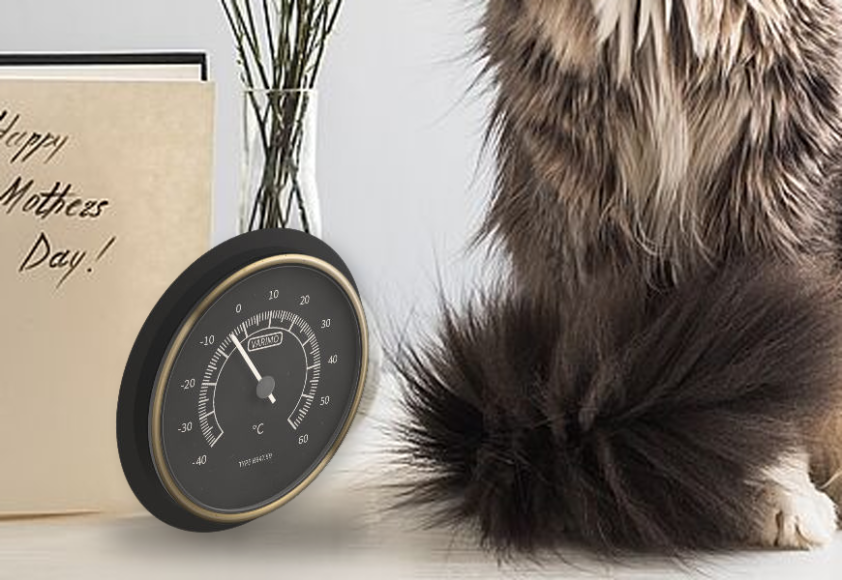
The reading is -5; °C
